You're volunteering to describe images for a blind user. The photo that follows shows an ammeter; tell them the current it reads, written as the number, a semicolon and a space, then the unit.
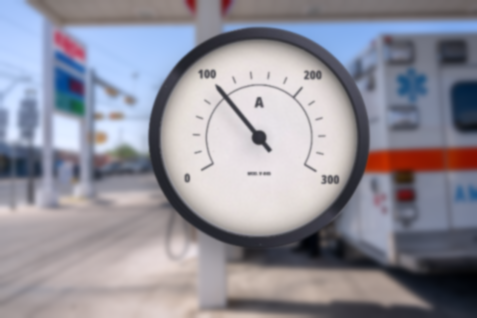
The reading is 100; A
